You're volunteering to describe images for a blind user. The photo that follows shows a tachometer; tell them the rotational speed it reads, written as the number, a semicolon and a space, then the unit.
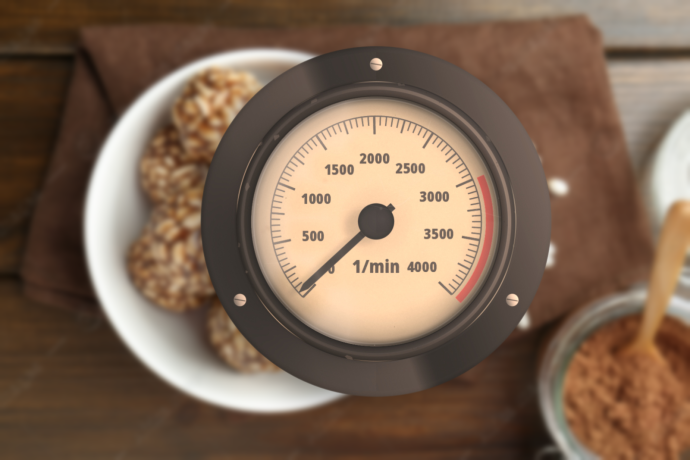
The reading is 50; rpm
